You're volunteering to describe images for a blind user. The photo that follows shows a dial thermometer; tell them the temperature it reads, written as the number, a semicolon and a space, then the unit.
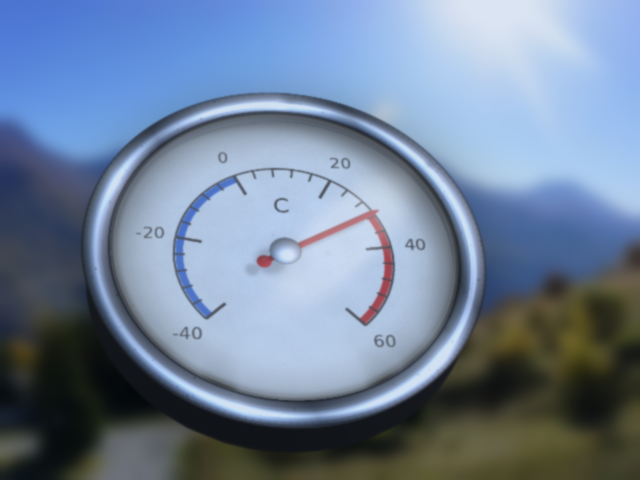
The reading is 32; °C
